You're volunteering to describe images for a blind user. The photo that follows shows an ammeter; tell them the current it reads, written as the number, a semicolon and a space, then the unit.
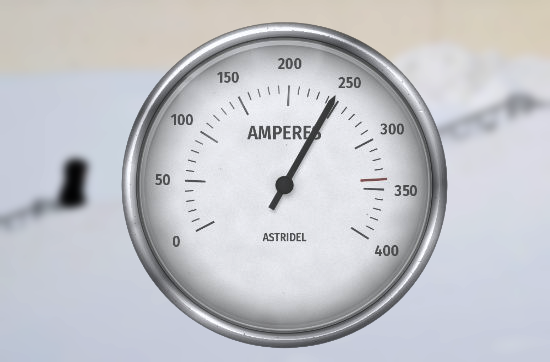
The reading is 245; A
